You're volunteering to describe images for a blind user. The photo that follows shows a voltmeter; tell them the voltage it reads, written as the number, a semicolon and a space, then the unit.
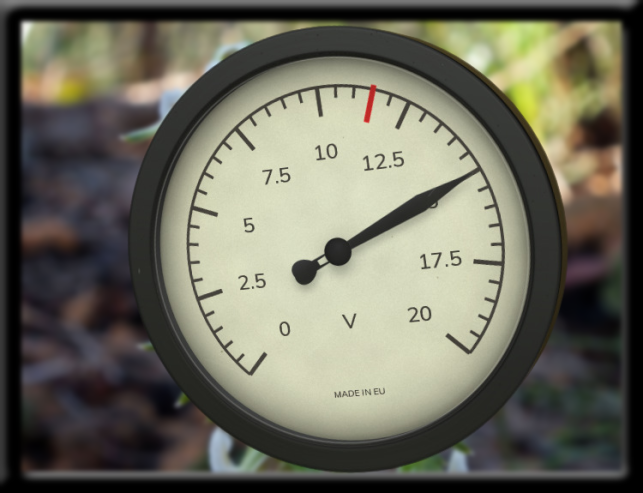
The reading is 15; V
